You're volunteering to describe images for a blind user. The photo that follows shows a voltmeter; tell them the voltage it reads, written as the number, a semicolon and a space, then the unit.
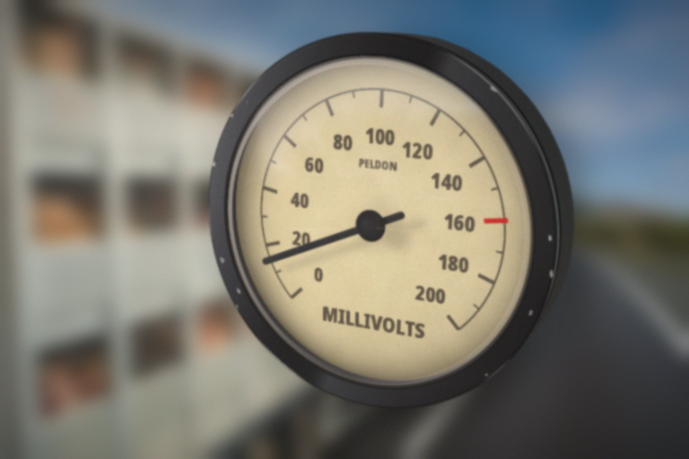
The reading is 15; mV
